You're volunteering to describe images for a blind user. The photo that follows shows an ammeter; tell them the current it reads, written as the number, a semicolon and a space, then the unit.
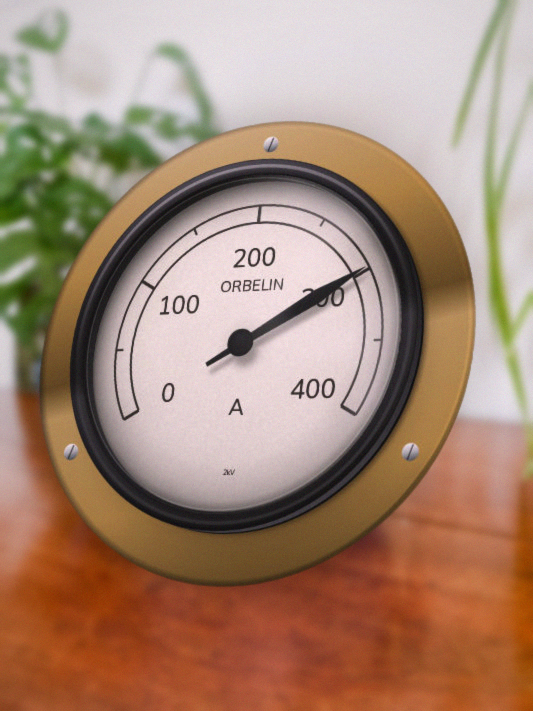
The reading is 300; A
